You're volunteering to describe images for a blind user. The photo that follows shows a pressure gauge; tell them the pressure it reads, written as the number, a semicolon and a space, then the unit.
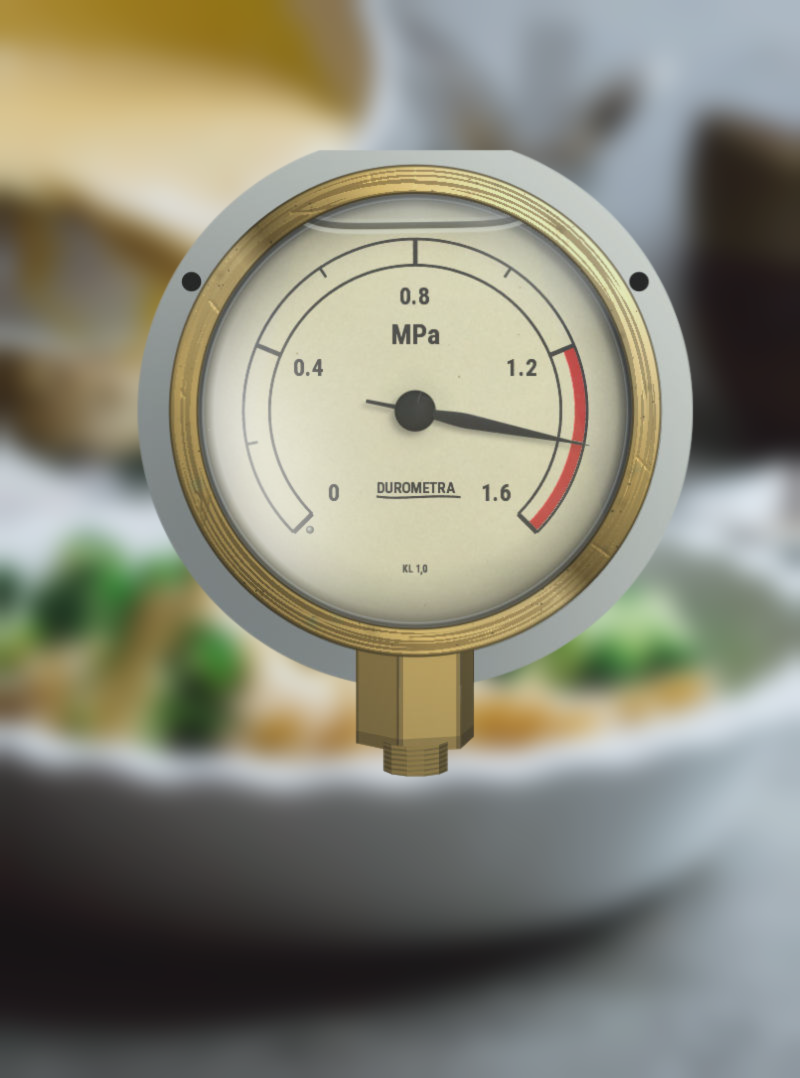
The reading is 1.4; MPa
